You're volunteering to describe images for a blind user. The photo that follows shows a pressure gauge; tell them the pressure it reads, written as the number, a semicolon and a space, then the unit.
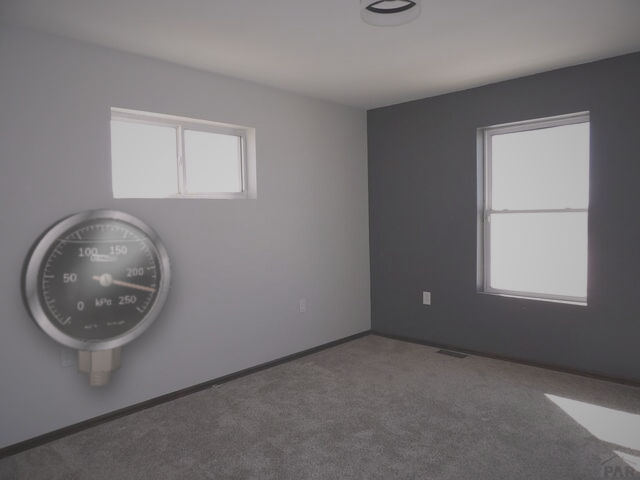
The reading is 225; kPa
